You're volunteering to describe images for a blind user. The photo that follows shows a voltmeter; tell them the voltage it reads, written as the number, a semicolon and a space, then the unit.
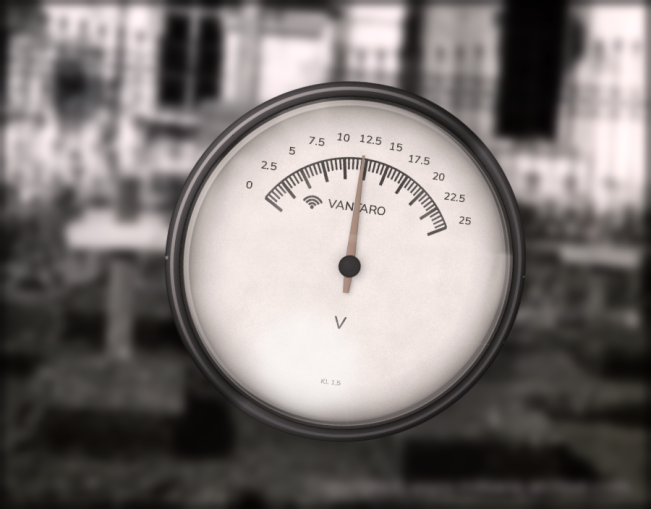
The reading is 12; V
